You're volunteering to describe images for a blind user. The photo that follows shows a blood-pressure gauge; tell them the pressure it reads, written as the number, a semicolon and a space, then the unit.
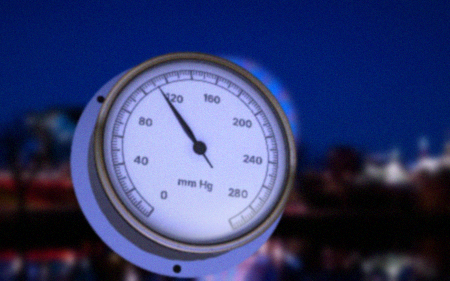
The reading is 110; mmHg
